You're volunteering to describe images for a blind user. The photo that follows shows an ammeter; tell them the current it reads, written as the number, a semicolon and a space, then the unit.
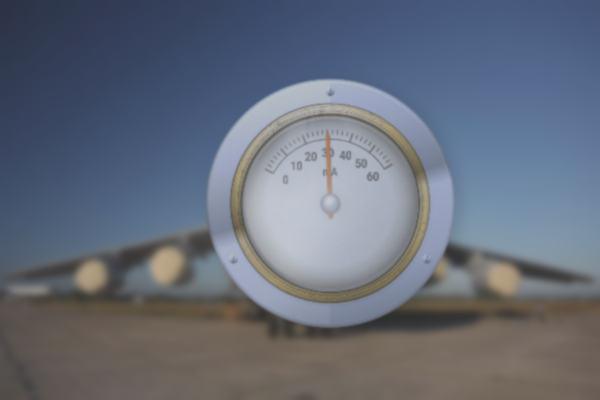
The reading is 30; mA
